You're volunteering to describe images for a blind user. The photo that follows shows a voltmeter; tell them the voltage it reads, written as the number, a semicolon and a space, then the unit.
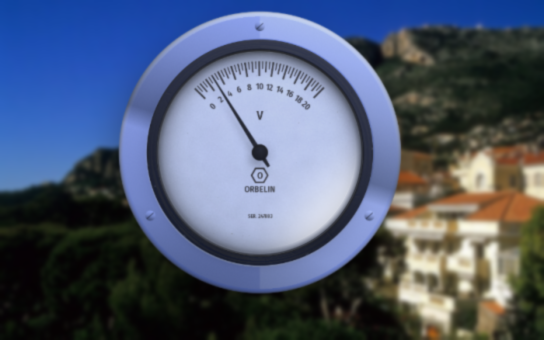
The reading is 3; V
